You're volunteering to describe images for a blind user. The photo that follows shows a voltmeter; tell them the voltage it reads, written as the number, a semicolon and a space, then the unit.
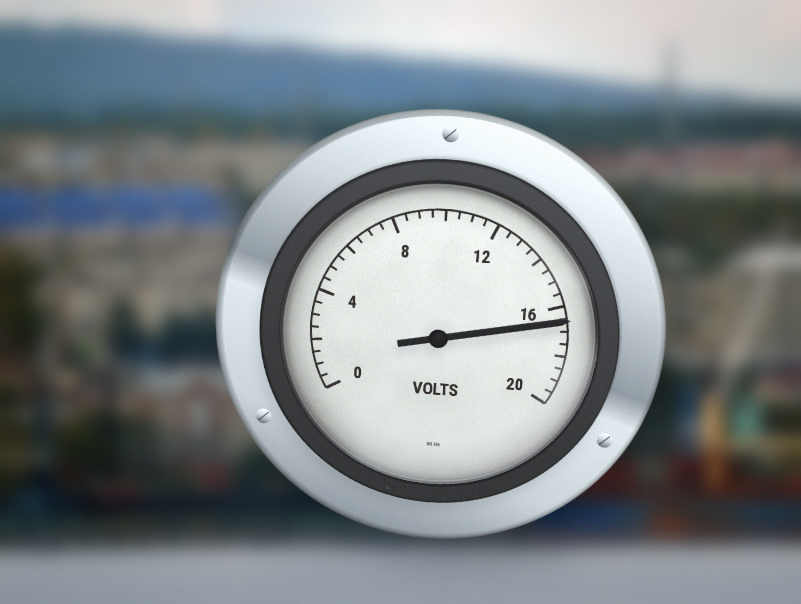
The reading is 16.5; V
